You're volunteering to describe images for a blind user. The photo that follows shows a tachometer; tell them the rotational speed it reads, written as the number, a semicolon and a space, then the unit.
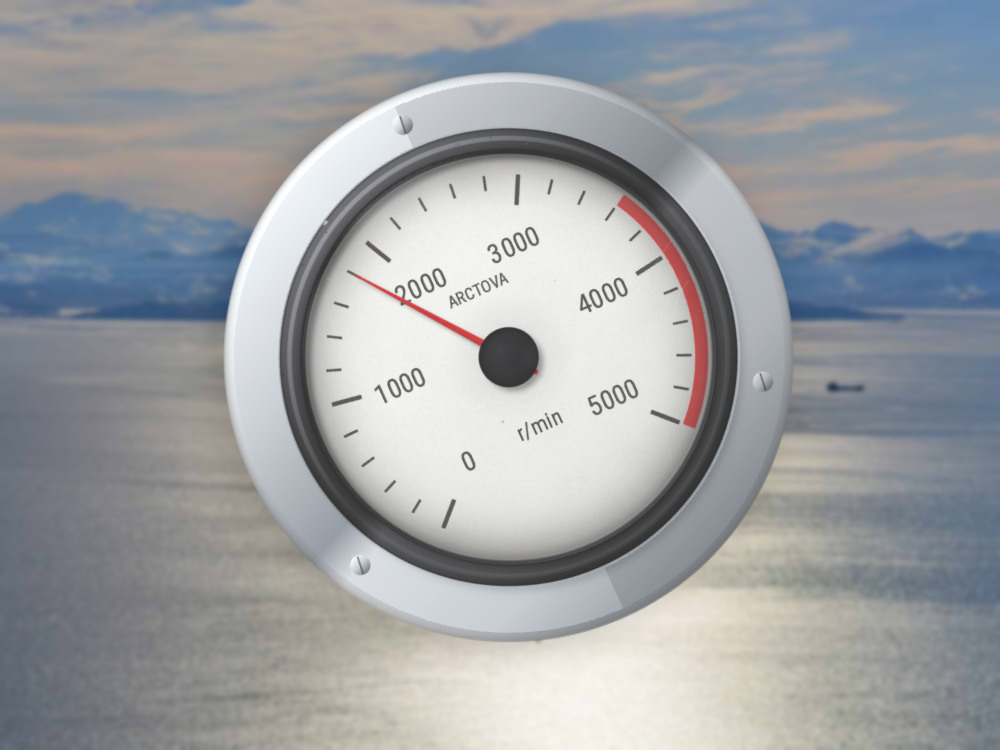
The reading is 1800; rpm
